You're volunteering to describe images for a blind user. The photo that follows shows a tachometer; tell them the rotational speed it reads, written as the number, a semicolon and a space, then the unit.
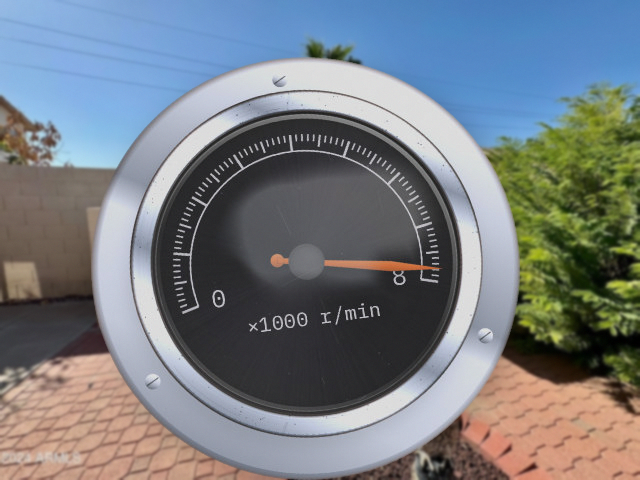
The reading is 7800; rpm
